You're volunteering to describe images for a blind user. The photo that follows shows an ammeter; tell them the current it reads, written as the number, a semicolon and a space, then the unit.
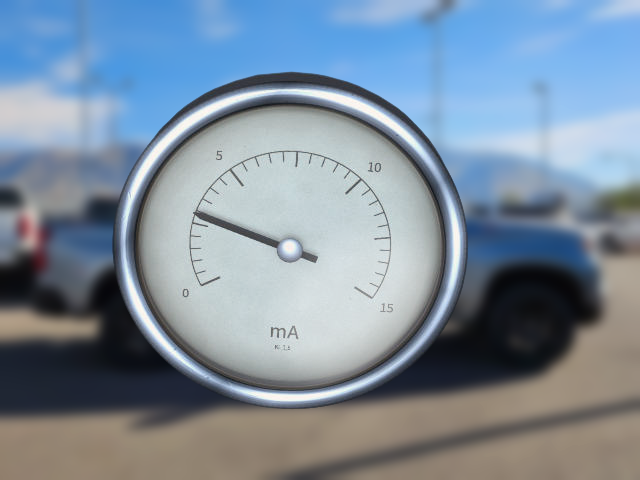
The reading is 3; mA
